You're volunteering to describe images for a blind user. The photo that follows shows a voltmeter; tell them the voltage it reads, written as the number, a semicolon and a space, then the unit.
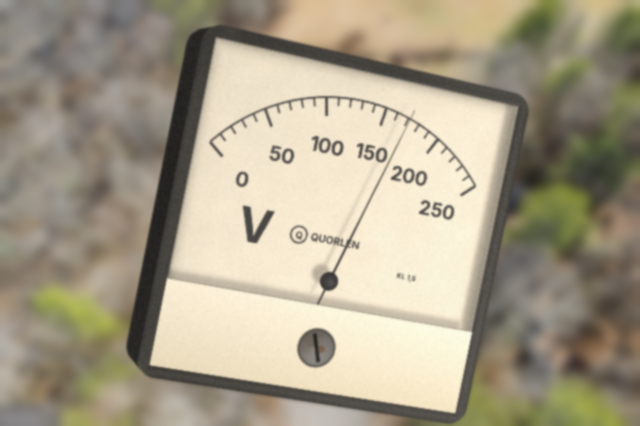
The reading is 170; V
